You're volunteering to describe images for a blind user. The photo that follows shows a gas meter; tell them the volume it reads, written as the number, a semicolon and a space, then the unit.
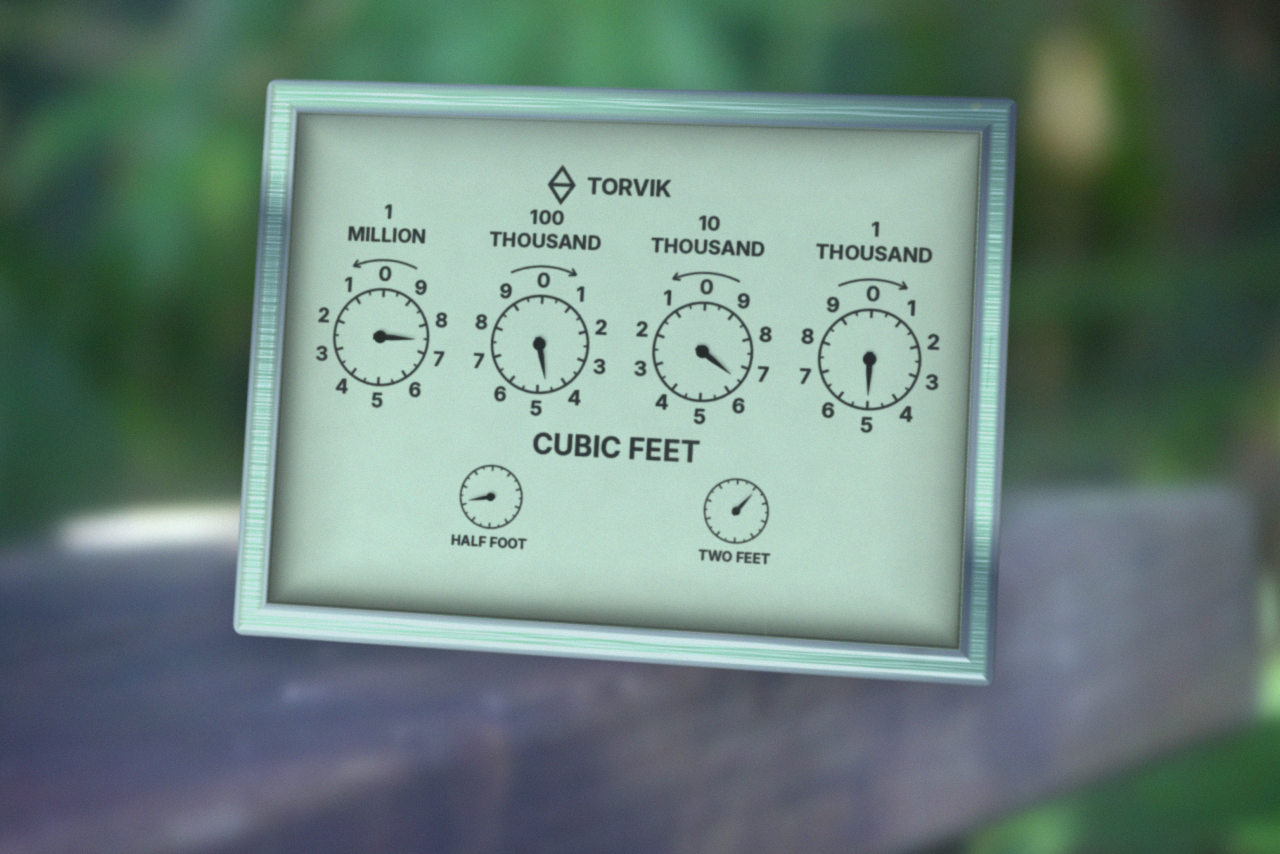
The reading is 746500; ft³
